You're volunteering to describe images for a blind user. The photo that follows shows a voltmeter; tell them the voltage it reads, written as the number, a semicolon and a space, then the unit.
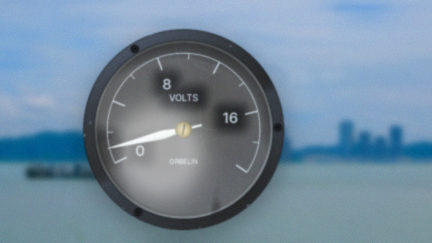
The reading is 1; V
